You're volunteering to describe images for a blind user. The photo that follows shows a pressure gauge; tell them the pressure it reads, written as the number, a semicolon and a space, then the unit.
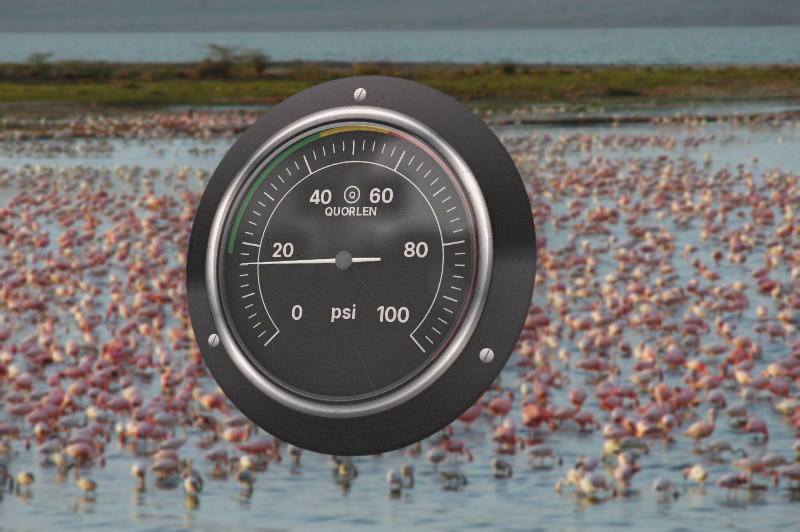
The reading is 16; psi
